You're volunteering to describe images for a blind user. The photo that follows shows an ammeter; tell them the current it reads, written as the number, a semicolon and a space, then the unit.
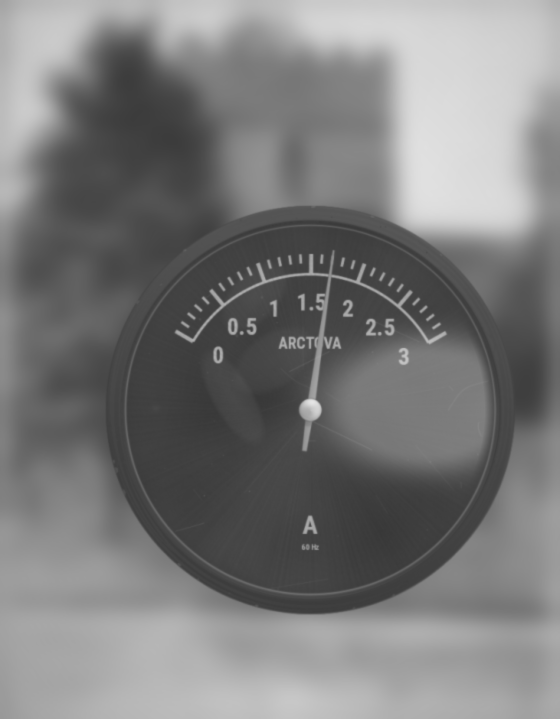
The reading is 1.7; A
